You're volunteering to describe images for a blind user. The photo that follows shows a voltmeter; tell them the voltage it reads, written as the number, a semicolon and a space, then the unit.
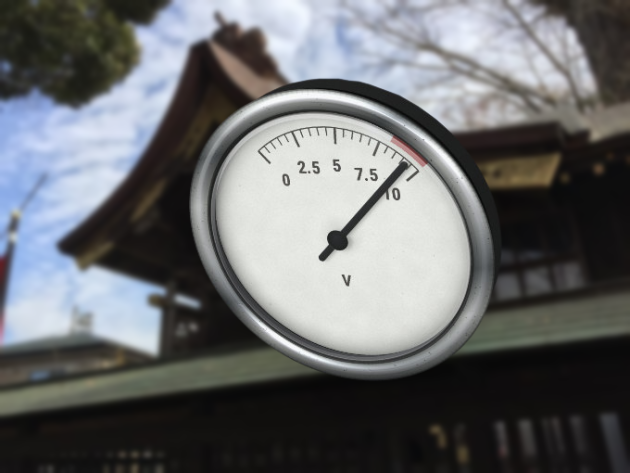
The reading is 9.25; V
